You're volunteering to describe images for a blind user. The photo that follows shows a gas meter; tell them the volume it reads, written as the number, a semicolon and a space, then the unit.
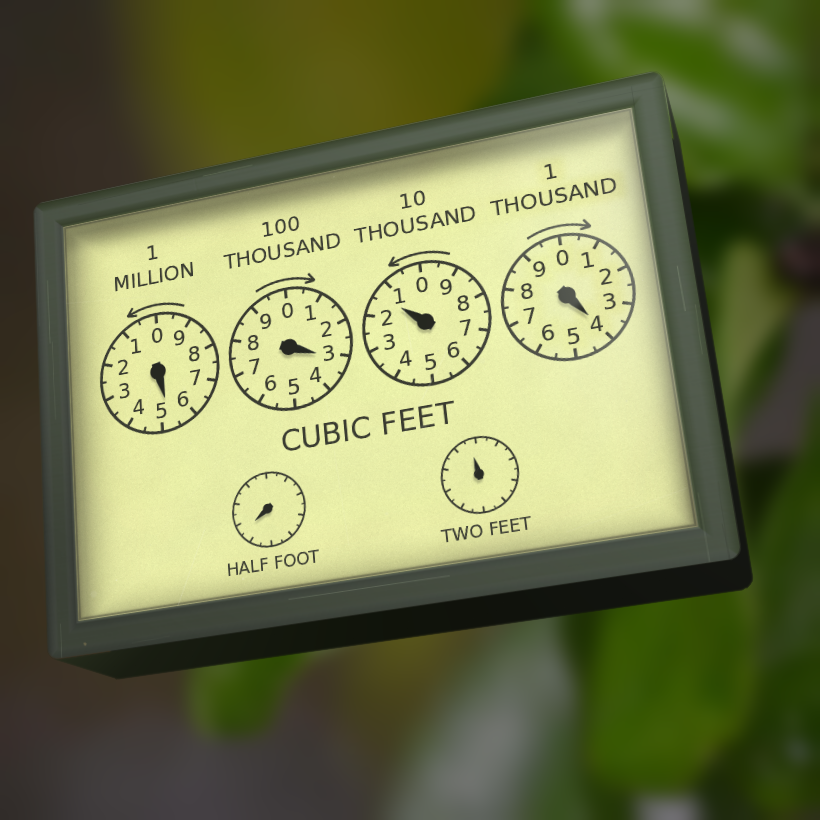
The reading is 531400; ft³
